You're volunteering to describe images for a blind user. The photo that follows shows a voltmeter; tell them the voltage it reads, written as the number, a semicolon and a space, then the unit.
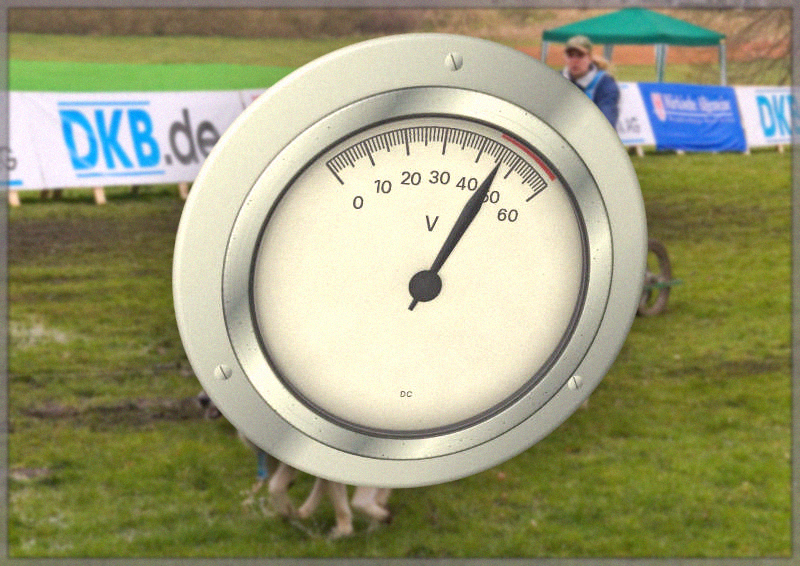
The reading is 45; V
